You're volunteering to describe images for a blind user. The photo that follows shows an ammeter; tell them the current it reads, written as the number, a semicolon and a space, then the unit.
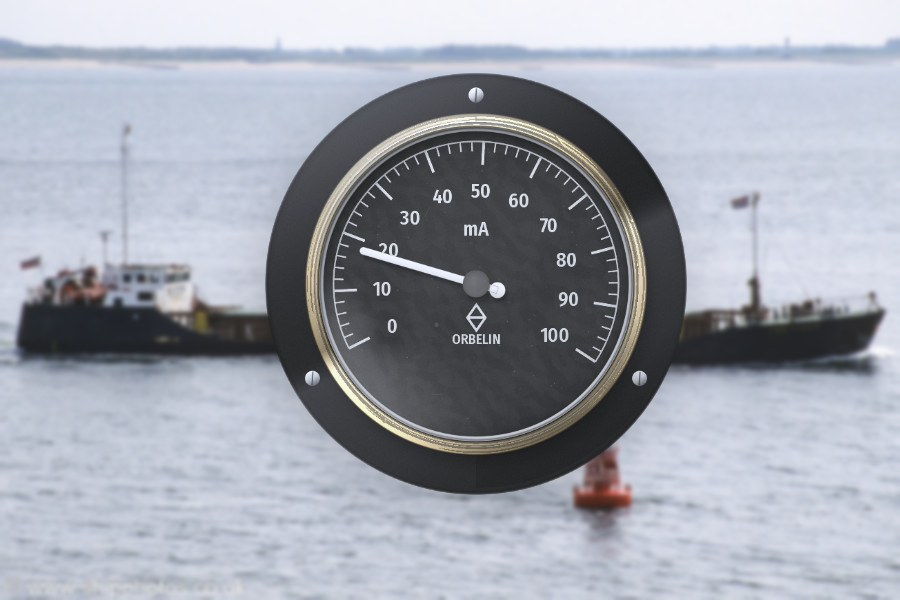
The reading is 18; mA
